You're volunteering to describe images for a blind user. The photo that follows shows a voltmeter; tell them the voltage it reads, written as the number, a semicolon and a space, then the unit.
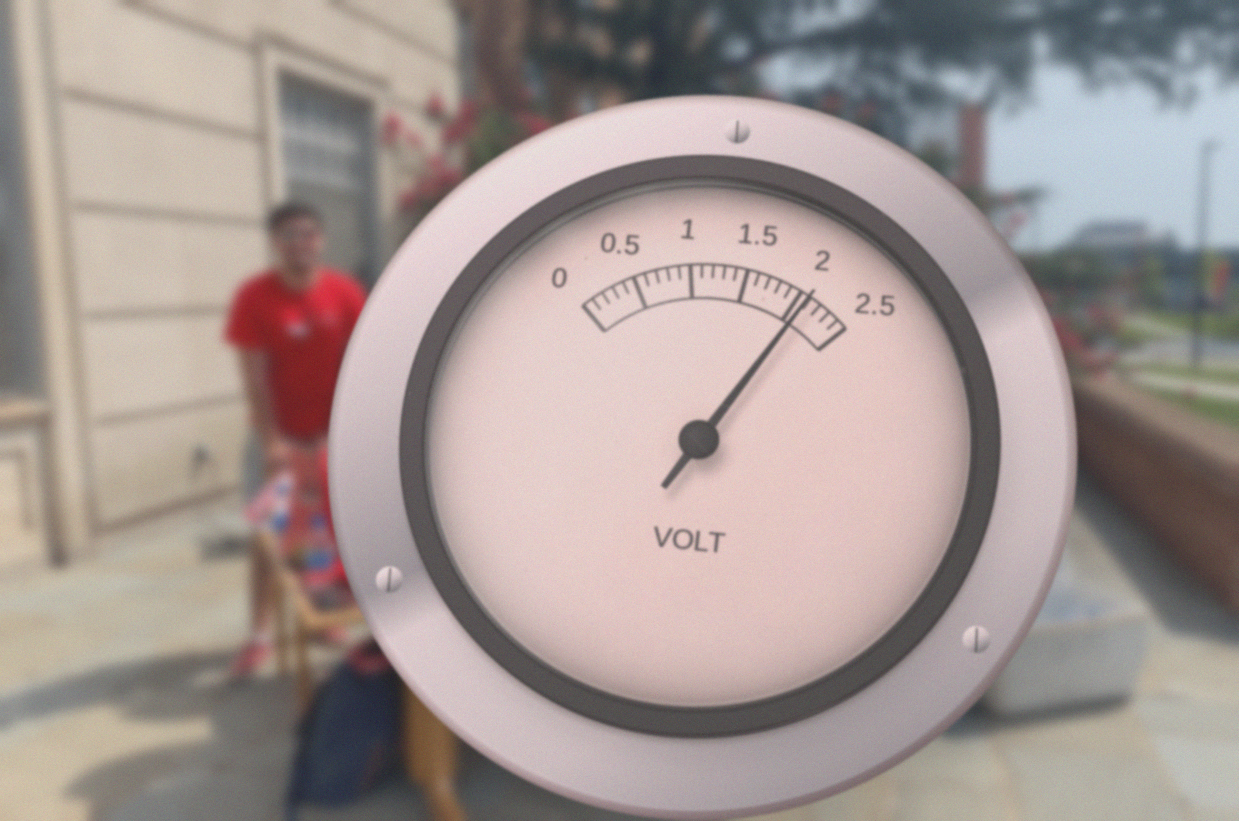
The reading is 2.1; V
